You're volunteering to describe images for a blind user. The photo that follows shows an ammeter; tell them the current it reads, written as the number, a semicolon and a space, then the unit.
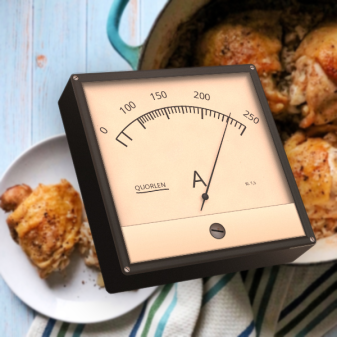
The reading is 230; A
